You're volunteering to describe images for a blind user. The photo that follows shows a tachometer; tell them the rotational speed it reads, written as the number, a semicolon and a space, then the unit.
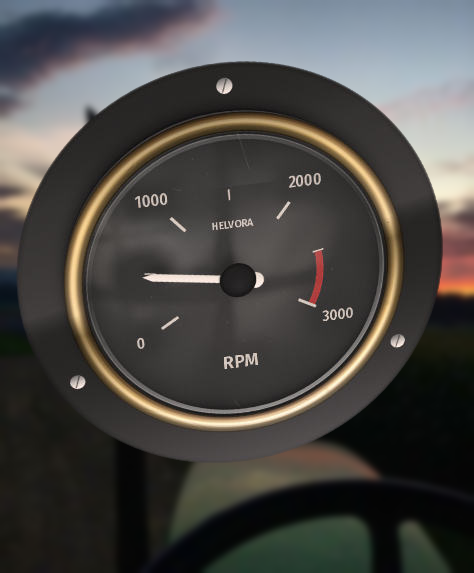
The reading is 500; rpm
